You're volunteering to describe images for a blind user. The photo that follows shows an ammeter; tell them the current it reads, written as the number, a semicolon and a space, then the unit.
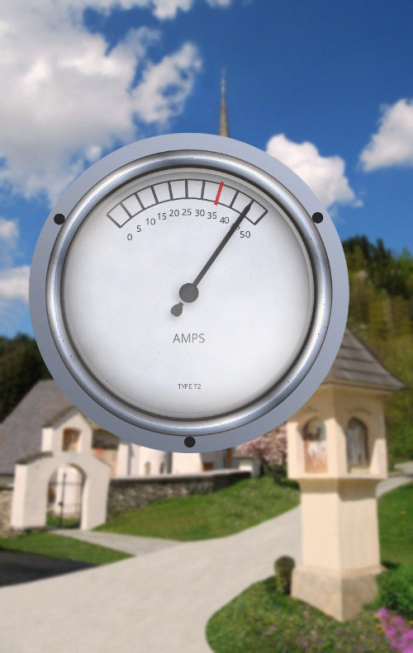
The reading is 45; A
